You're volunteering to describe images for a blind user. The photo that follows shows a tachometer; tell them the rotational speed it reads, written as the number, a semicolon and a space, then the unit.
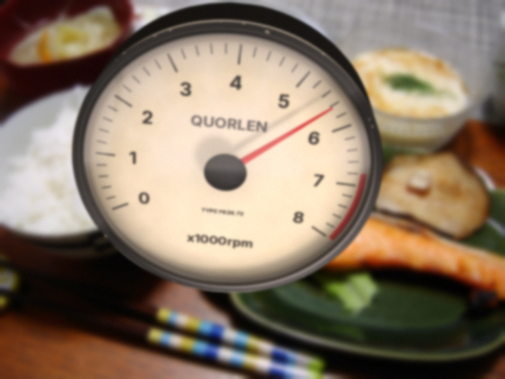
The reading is 5600; rpm
